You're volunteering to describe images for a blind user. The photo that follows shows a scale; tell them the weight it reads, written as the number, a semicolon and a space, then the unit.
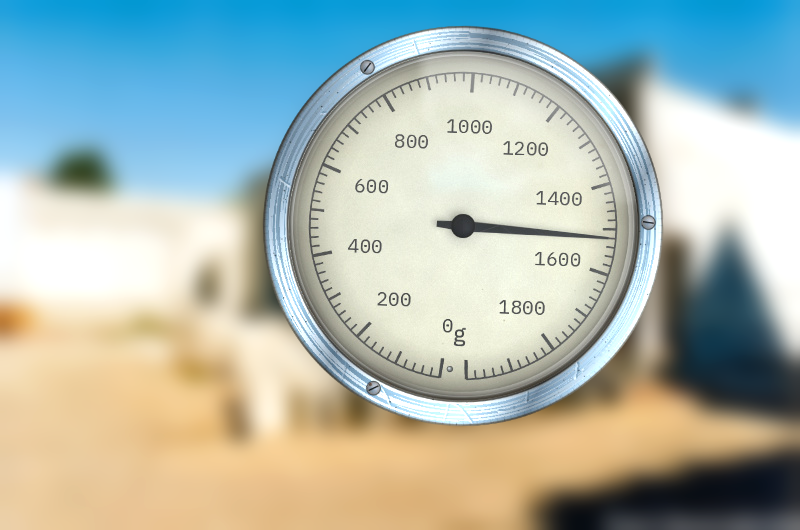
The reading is 1520; g
